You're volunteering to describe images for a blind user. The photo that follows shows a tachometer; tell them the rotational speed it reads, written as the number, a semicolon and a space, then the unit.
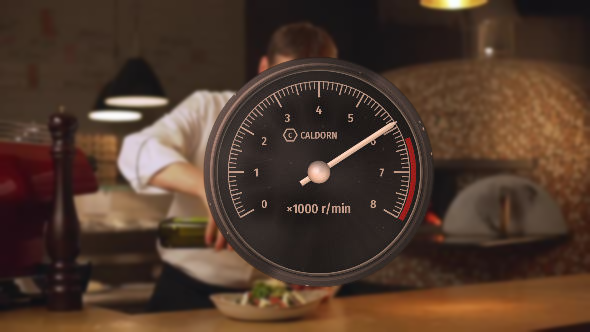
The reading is 5900; rpm
